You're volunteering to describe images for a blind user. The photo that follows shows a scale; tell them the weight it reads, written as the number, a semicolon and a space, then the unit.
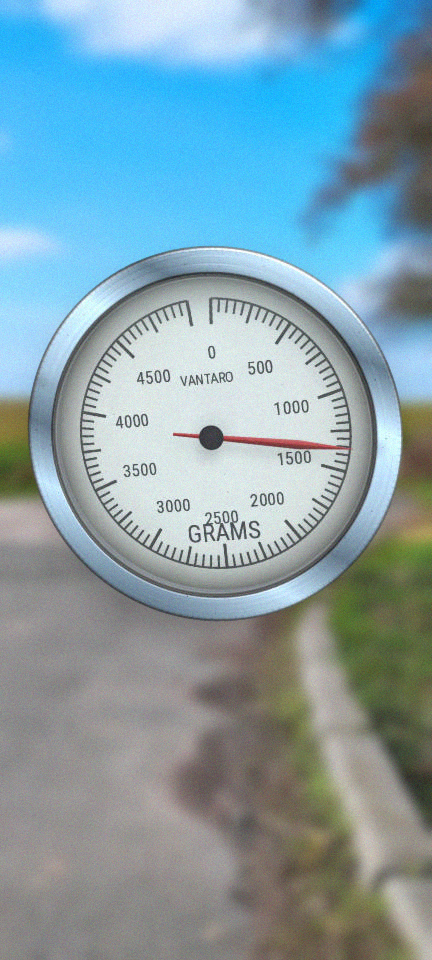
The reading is 1350; g
